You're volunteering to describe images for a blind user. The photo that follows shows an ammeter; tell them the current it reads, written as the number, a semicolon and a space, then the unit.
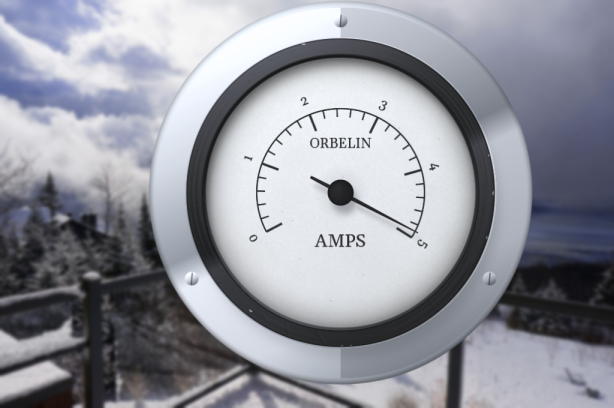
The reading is 4.9; A
